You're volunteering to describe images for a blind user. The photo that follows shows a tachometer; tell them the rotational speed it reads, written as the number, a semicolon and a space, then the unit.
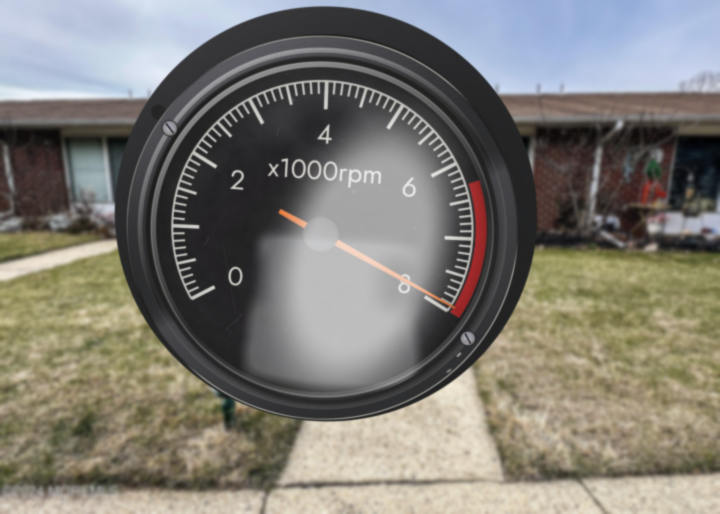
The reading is 7900; rpm
